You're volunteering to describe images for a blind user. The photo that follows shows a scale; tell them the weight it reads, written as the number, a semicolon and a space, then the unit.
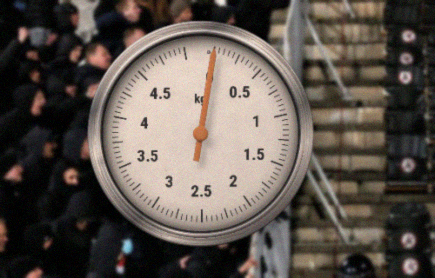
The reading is 0; kg
